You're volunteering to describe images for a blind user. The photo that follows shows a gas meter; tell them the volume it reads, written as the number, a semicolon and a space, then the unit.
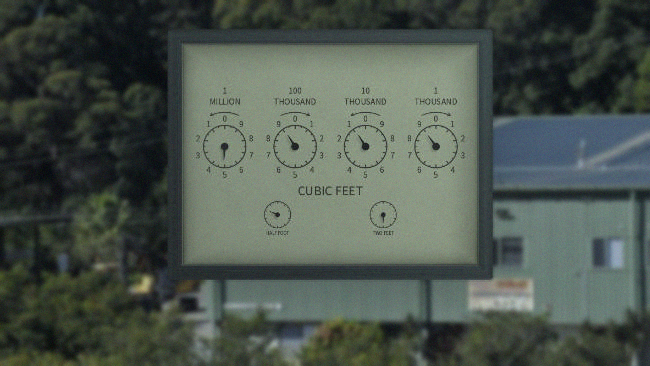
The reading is 490900; ft³
